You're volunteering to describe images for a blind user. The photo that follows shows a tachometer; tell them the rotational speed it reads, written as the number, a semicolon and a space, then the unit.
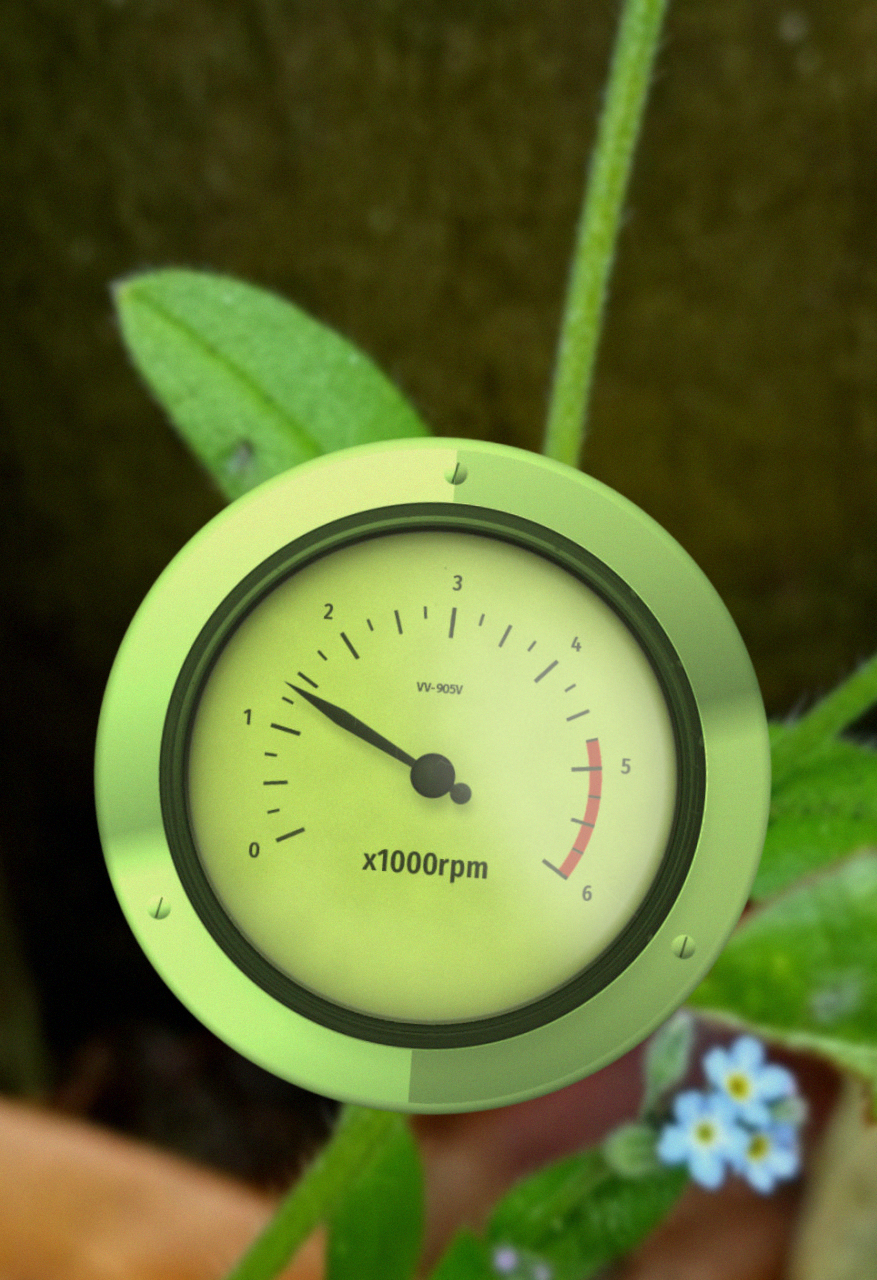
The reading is 1375; rpm
